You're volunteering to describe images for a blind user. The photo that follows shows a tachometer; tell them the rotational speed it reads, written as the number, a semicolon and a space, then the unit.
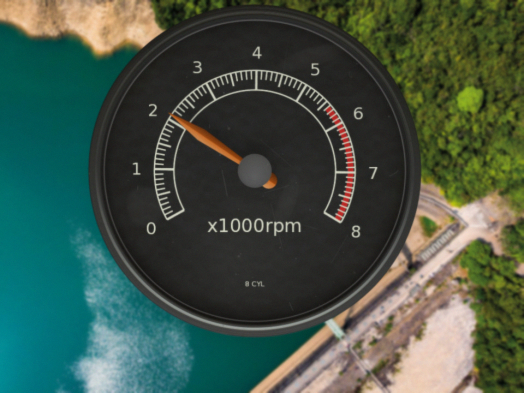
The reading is 2100; rpm
